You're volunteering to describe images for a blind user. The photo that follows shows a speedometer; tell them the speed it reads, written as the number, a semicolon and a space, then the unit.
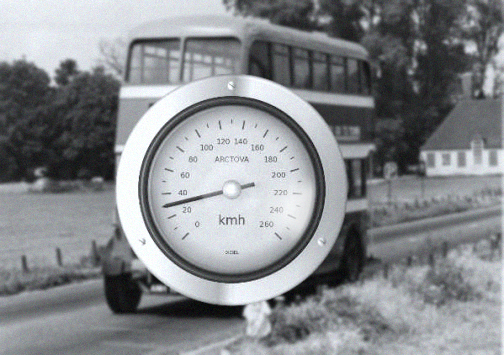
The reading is 30; km/h
